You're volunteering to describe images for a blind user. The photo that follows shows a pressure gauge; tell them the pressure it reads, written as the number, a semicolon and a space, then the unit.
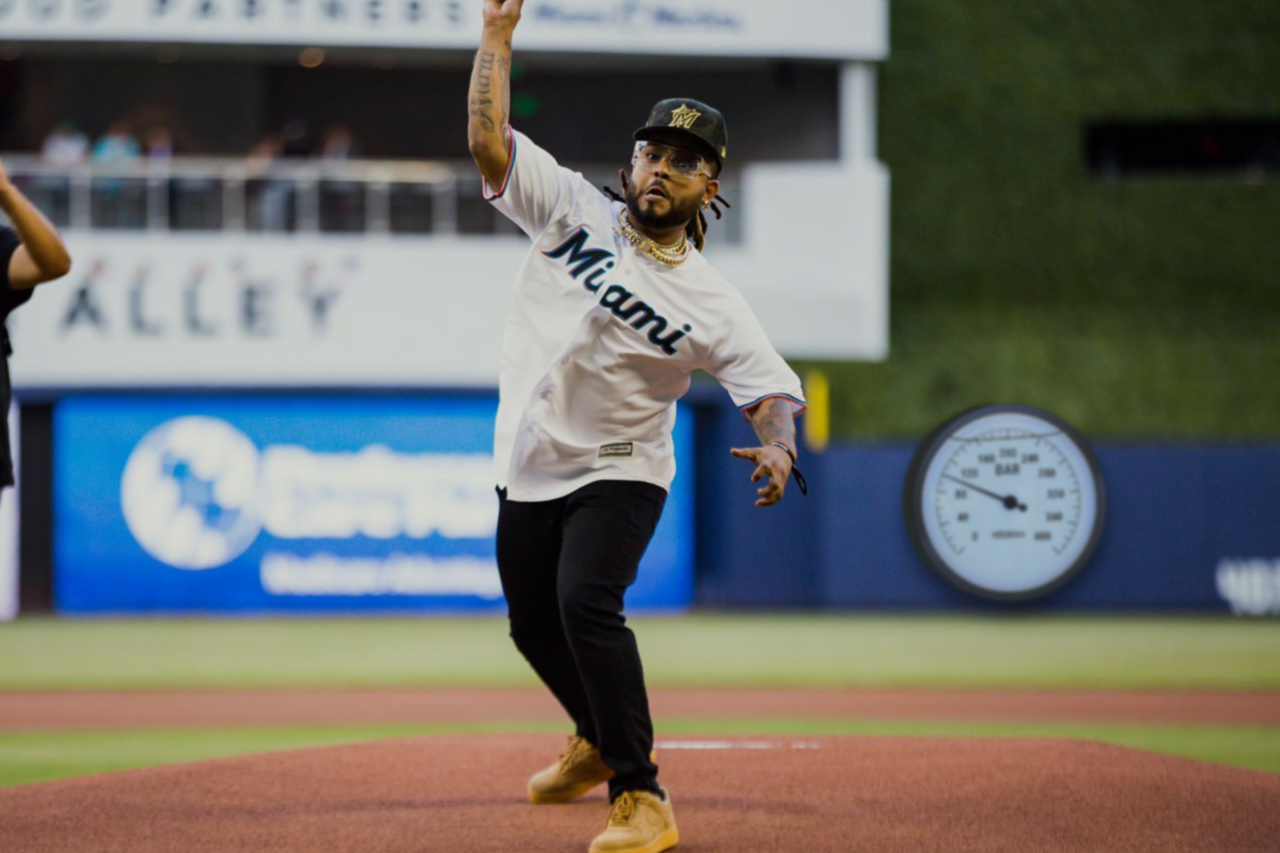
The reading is 100; bar
